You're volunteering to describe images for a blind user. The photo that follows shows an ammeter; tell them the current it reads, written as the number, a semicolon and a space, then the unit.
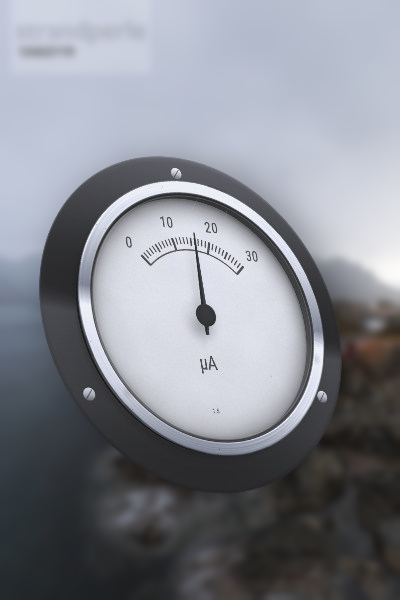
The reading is 15; µA
